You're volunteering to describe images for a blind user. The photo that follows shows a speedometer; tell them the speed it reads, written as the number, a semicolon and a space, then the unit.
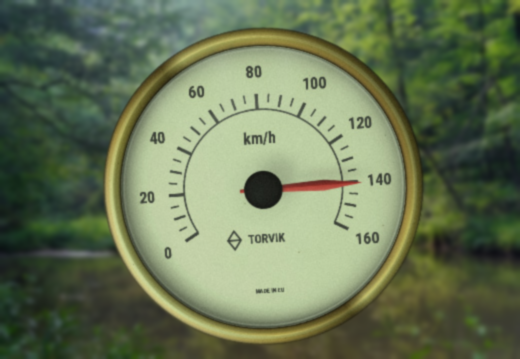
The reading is 140; km/h
